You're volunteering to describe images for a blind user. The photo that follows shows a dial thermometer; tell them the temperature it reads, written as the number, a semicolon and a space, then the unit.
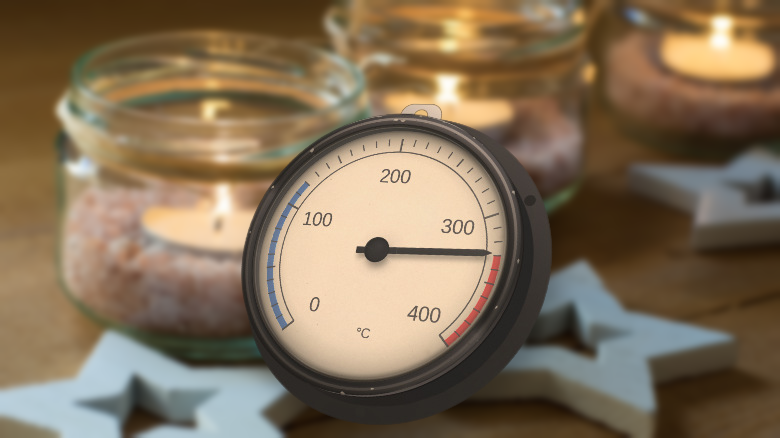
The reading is 330; °C
